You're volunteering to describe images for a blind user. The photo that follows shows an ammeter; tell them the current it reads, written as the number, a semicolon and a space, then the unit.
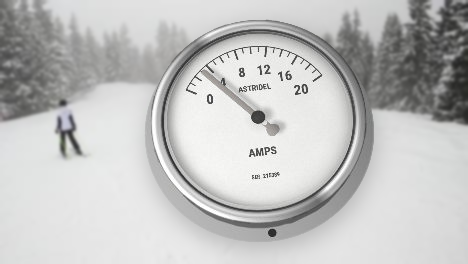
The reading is 3; A
